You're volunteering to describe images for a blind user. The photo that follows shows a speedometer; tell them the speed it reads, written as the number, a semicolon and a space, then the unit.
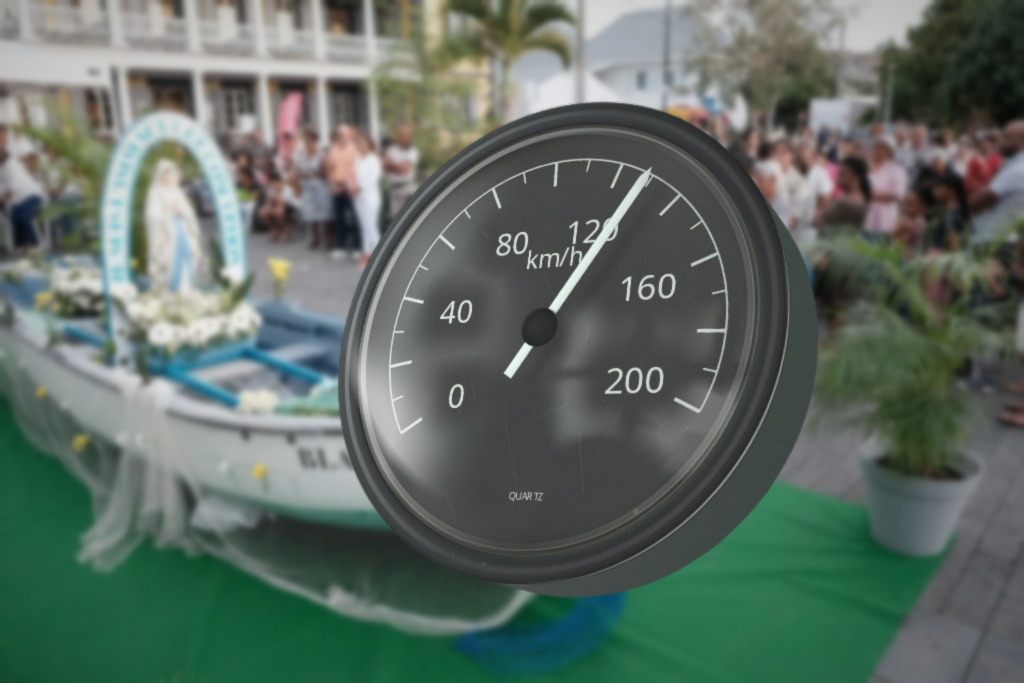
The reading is 130; km/h
